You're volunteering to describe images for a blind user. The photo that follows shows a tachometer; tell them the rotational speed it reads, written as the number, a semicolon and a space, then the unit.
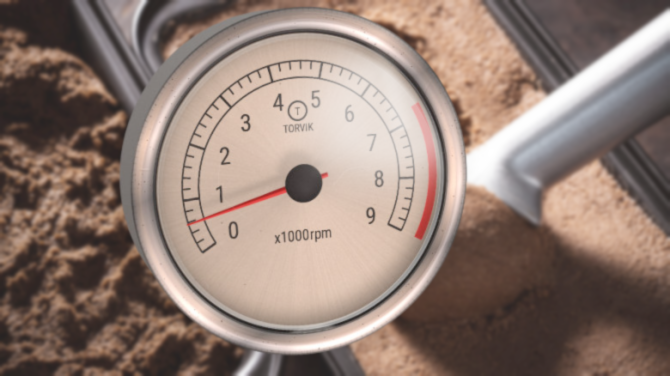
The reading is 600; rpm
